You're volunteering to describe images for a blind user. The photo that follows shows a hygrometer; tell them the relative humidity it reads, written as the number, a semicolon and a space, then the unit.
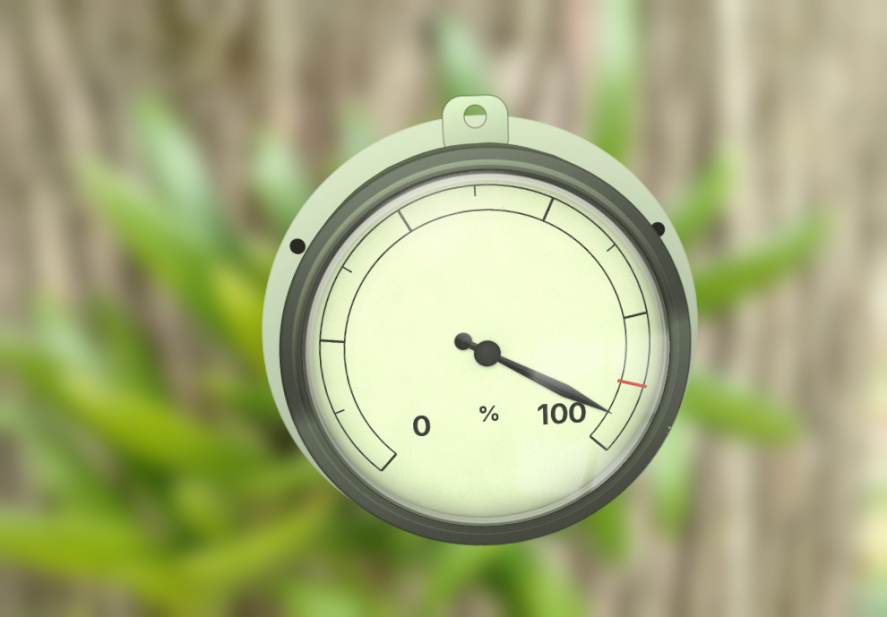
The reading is 95; %
